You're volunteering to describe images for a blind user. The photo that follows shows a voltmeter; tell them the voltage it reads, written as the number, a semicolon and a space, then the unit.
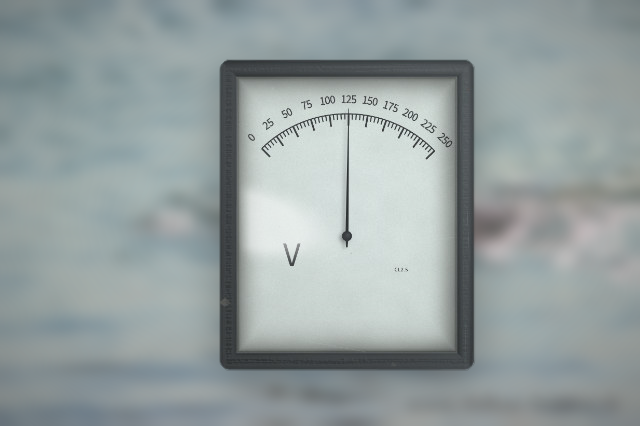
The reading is 125; V
